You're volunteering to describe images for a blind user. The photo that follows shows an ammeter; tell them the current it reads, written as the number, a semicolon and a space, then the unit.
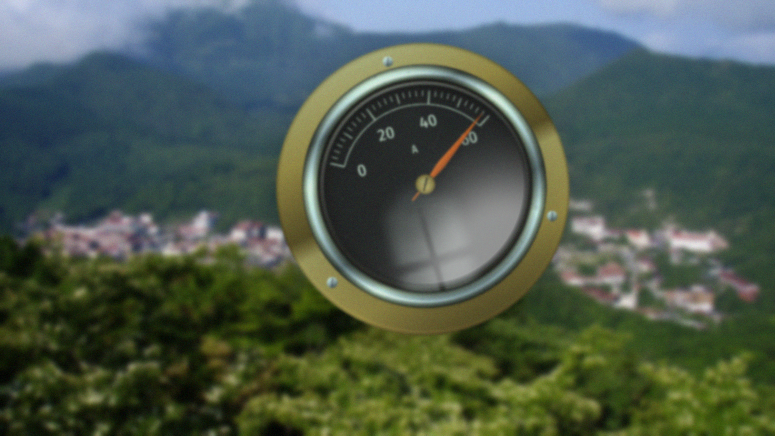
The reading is 58; A
